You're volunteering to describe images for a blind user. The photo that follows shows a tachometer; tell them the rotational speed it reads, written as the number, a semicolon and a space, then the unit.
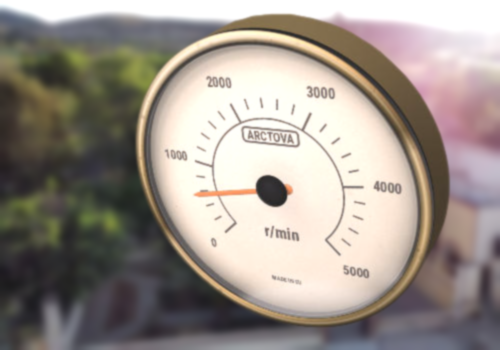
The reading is 600; rpm
